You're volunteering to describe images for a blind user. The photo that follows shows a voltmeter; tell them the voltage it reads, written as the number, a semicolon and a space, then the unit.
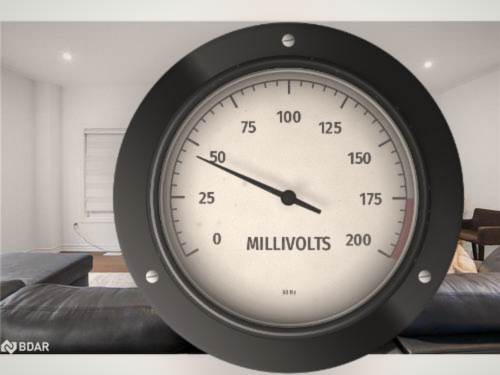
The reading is 45; mV
